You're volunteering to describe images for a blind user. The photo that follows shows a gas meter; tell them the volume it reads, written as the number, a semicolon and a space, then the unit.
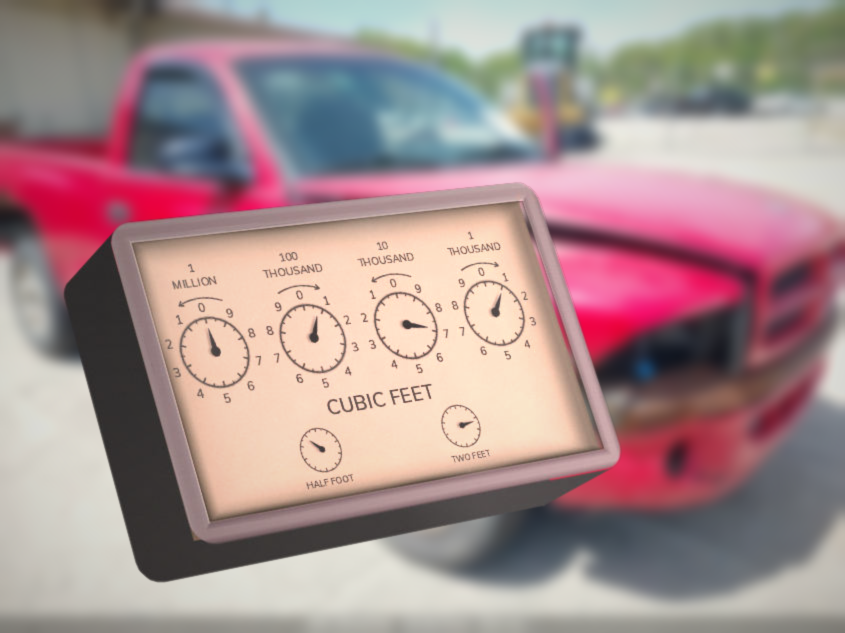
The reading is 7100; ft³
